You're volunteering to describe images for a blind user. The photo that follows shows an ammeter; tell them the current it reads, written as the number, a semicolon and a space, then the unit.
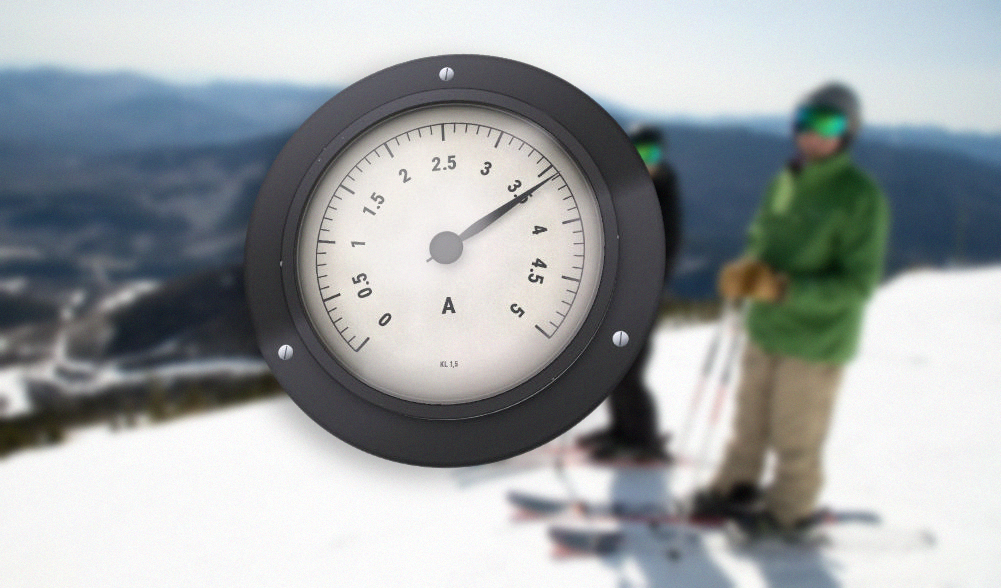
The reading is 3.6; A
